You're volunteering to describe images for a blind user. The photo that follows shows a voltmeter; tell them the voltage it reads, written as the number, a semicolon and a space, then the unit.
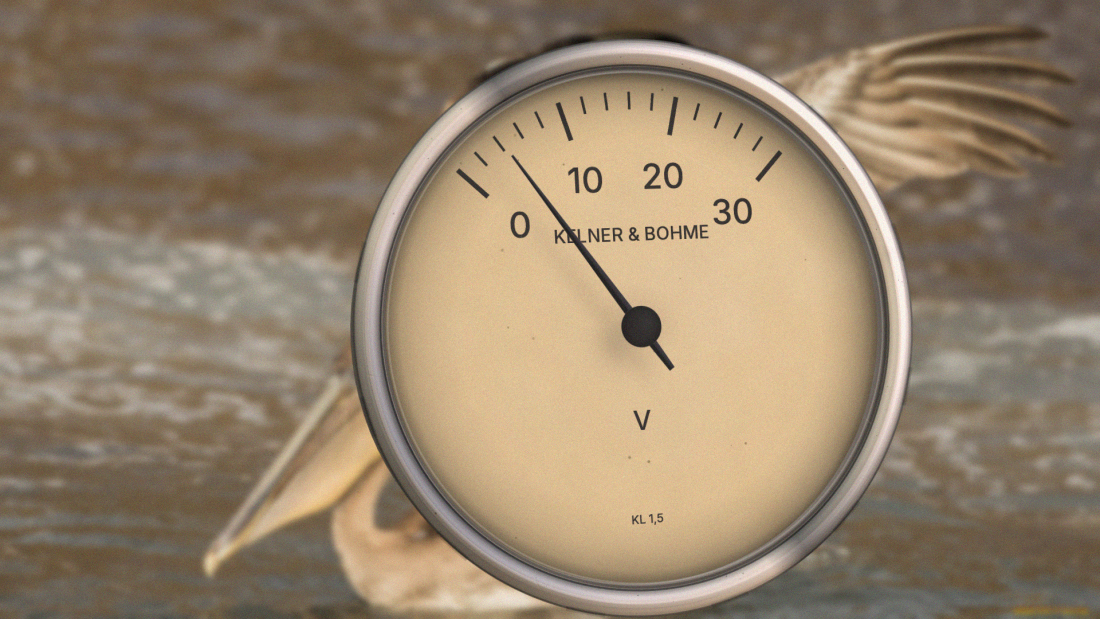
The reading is 4; V
